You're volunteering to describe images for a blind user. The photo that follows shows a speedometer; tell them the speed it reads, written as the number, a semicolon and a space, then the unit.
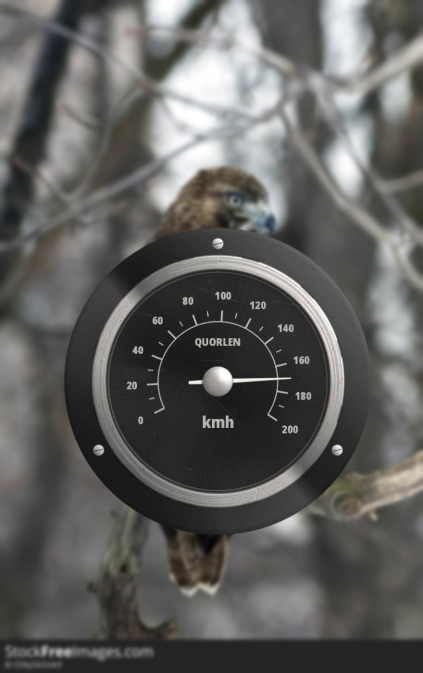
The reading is 170; km/h
